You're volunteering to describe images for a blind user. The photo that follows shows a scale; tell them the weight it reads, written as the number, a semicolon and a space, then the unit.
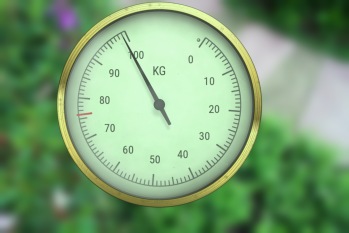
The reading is 99; kg
